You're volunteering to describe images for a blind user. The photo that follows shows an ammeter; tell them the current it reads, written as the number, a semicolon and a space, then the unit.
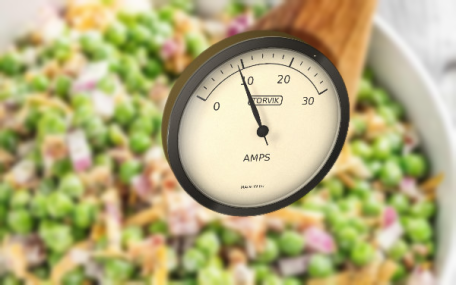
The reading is 9; A
